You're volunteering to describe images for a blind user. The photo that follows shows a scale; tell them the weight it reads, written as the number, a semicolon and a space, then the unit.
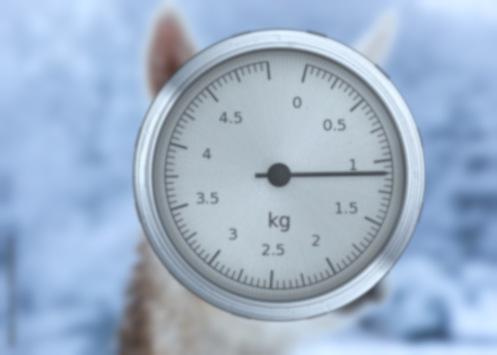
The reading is 1.1; kg
